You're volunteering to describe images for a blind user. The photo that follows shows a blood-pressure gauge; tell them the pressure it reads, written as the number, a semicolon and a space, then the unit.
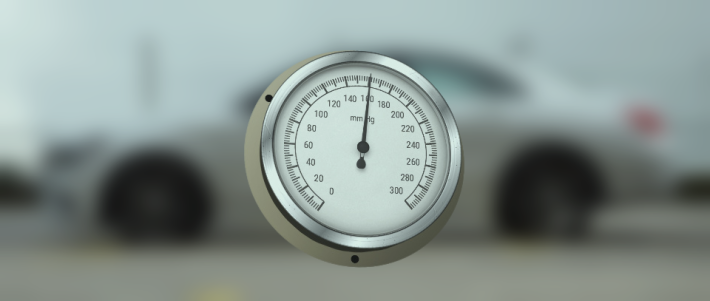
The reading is 160; mmHg
